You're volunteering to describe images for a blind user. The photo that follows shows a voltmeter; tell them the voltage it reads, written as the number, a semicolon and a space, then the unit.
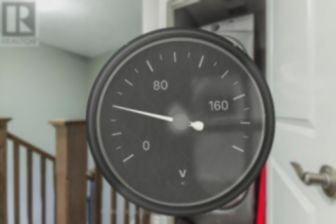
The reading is 40; V
